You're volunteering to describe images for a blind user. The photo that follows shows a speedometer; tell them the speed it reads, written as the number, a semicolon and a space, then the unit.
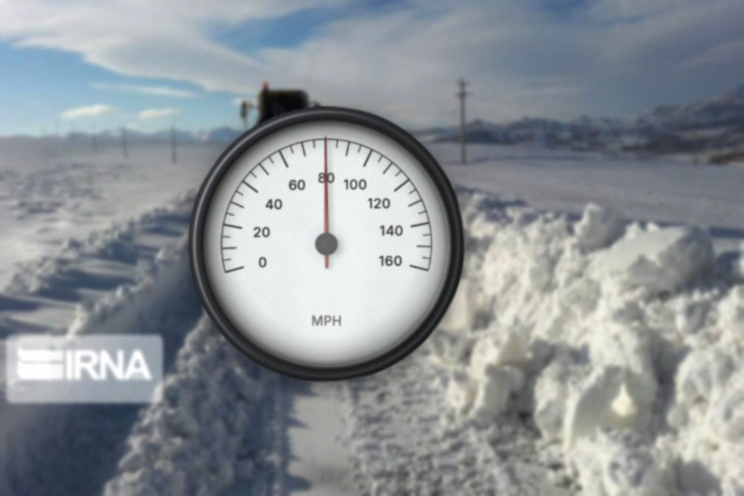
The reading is 80; mph
